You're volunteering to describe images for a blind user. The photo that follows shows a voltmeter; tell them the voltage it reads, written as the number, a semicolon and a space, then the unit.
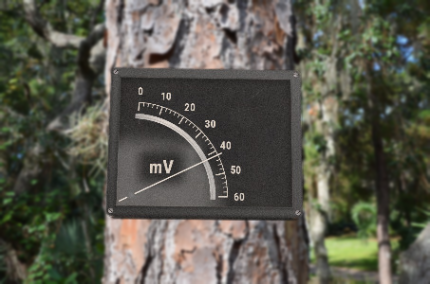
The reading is 42; mV
